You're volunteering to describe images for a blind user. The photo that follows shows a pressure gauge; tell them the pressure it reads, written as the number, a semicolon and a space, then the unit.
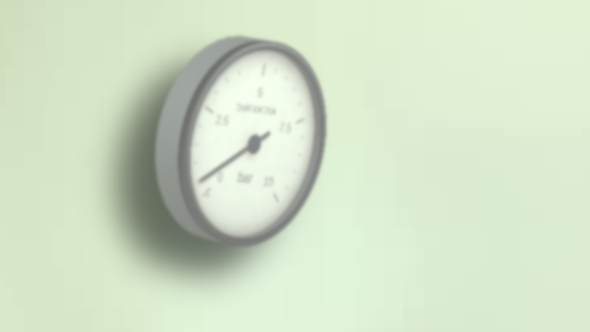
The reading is 0.5; bar
